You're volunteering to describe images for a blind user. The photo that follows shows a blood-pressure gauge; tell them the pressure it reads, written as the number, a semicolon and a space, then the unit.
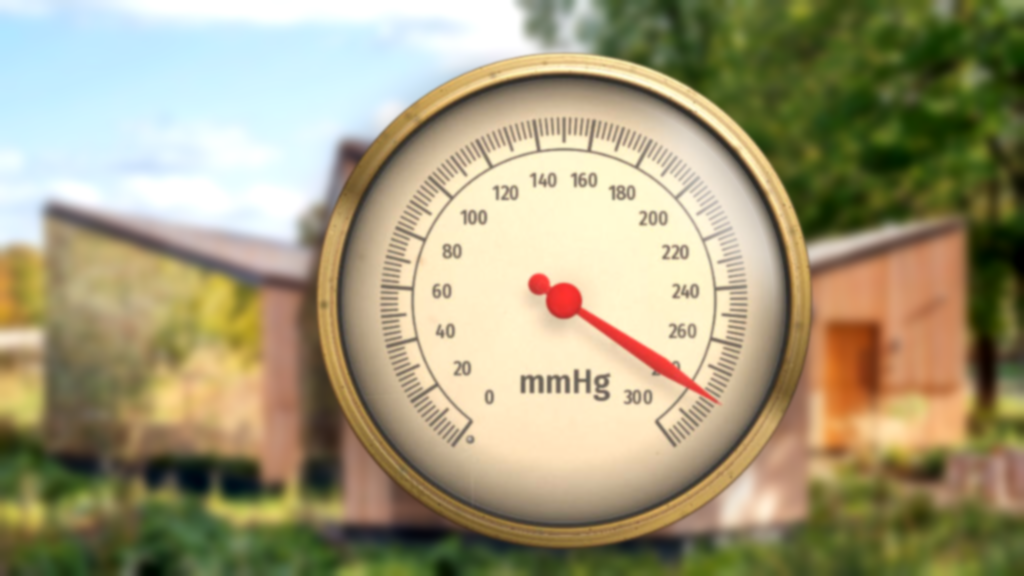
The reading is 280; mmHg
